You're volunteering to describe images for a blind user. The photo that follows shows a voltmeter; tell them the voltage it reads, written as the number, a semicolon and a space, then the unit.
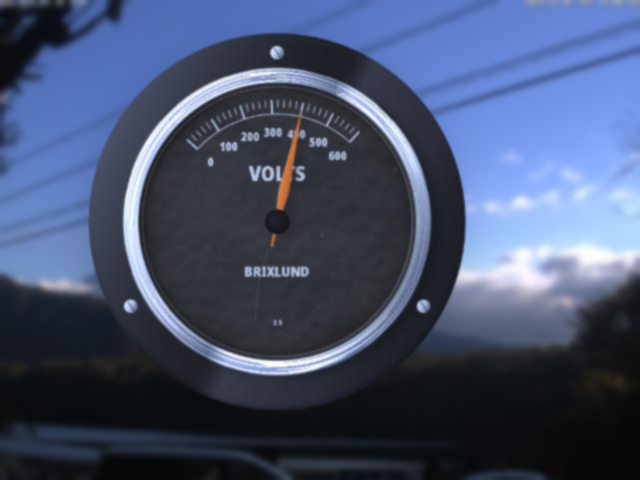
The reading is 400; V
